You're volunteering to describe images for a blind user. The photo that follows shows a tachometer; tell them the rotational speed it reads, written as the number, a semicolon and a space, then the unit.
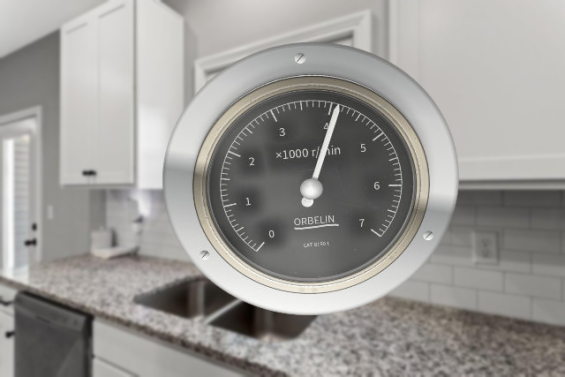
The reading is 4100; rpm
